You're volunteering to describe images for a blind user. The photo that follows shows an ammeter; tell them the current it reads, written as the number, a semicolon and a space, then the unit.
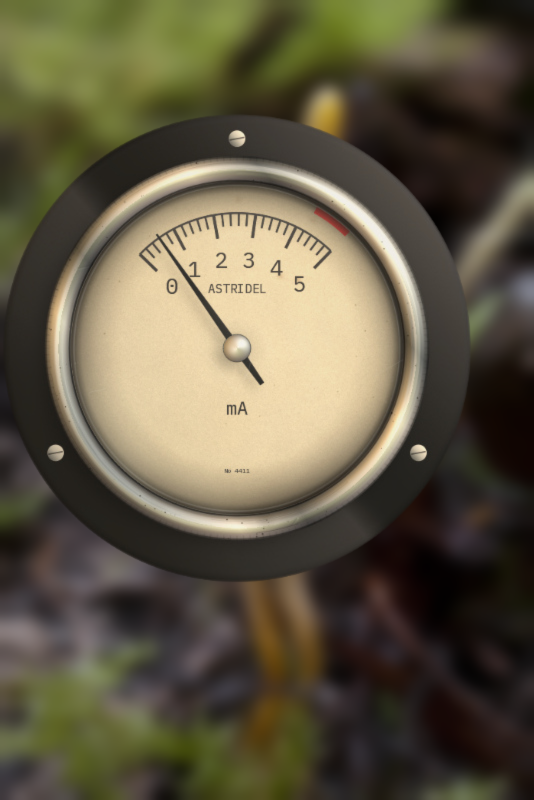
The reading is 0.6; mA
